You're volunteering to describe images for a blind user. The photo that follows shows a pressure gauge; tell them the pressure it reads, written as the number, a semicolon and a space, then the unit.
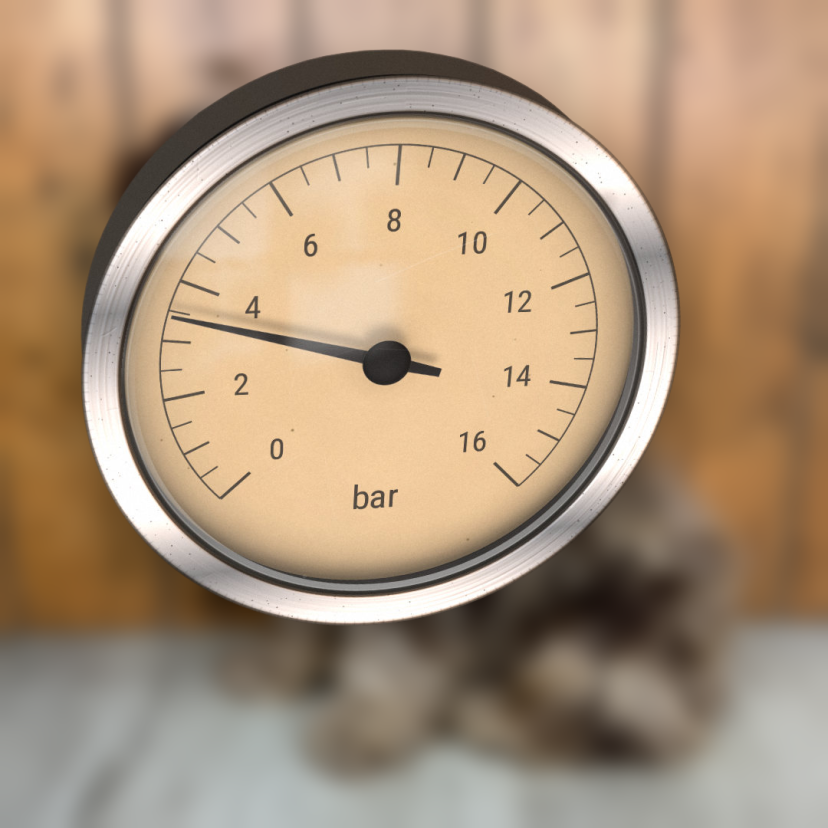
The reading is 3.5; bar
